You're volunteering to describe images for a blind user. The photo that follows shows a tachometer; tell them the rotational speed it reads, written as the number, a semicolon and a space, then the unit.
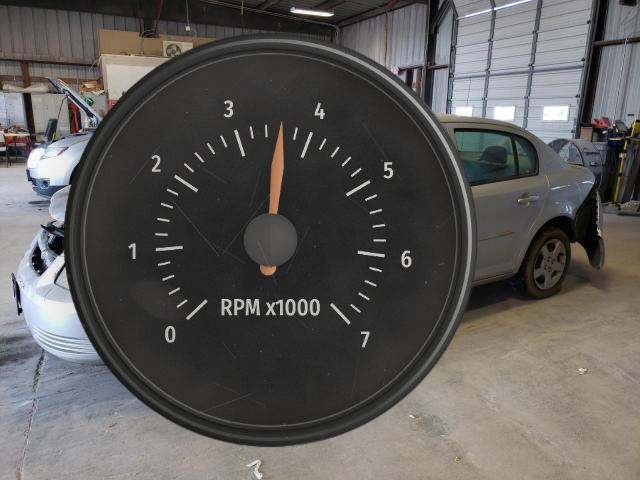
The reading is 3600; rpm
